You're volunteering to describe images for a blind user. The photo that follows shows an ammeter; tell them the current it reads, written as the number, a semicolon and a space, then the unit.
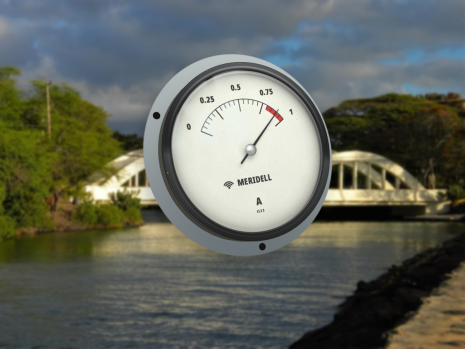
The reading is 0.9; A
